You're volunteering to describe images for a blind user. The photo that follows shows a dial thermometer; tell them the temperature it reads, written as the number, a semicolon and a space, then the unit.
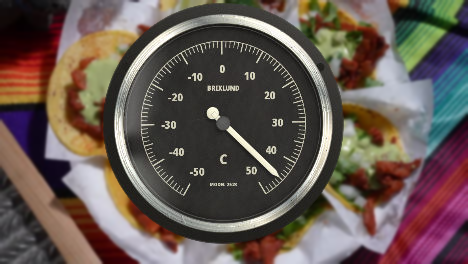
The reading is 45; °C
